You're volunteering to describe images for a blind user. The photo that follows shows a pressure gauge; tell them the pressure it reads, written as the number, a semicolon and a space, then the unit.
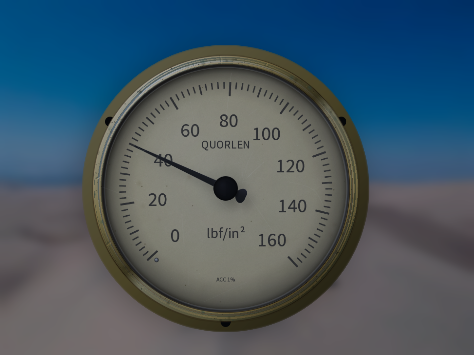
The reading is 40; psi
